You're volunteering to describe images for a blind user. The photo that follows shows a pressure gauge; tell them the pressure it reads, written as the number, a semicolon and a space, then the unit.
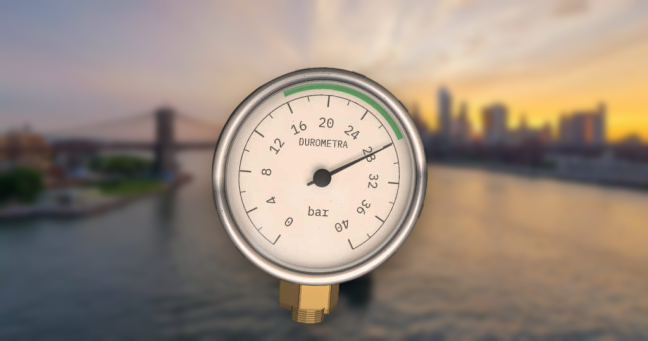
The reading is 28; bar
